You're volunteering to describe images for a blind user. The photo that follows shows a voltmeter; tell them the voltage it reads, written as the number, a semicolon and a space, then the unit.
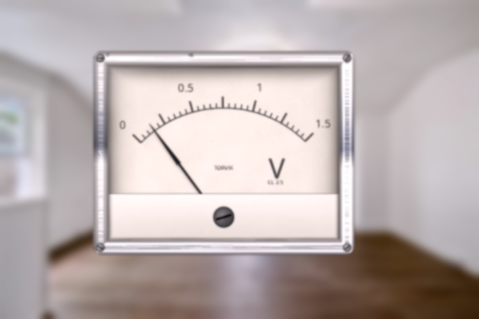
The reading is 0.15; V
